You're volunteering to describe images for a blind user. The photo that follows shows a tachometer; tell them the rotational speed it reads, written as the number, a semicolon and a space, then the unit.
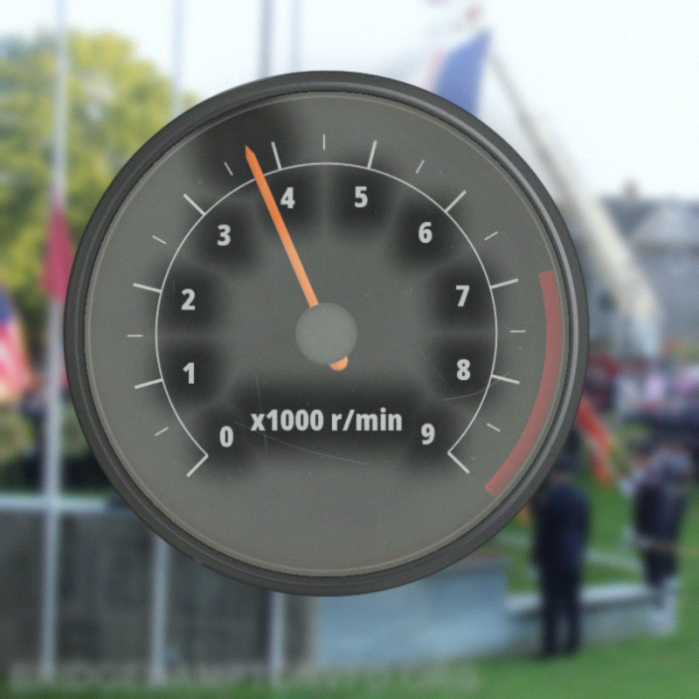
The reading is 3750; rpm
